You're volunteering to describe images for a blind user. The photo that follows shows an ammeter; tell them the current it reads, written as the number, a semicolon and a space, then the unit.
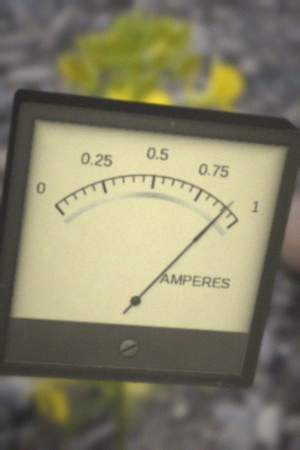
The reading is 0.9; A
